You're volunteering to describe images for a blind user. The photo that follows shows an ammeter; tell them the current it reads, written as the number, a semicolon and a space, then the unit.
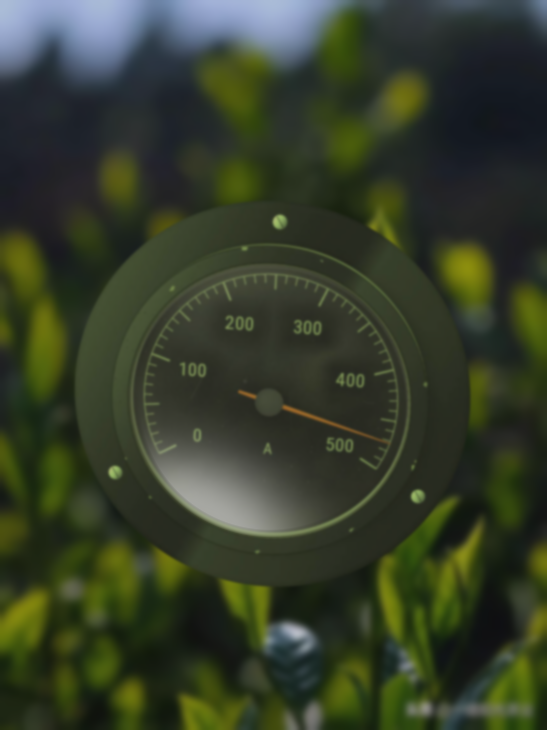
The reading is 470; A
